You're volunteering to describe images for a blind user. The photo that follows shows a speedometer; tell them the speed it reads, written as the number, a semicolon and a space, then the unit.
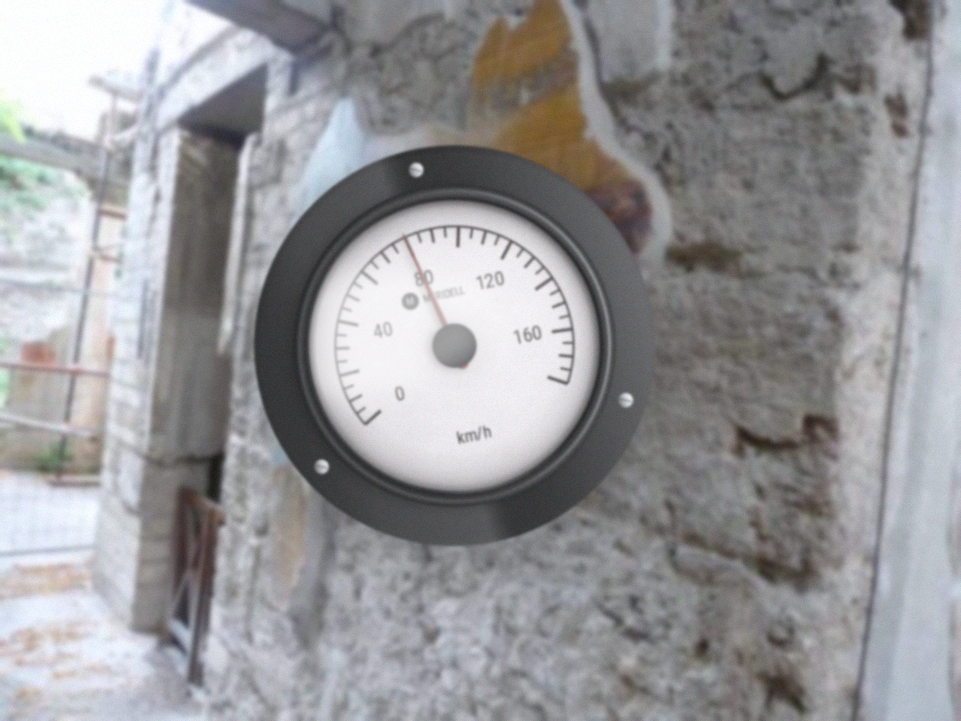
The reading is 80; km/h
